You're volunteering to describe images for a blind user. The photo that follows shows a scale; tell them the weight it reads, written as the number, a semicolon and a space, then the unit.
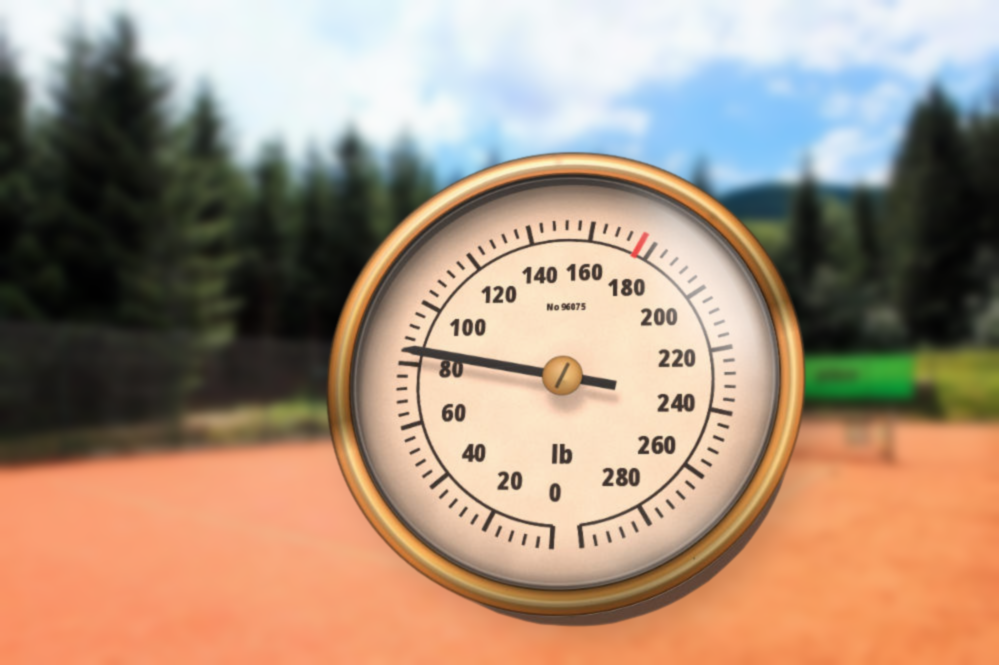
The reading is 84; lb
